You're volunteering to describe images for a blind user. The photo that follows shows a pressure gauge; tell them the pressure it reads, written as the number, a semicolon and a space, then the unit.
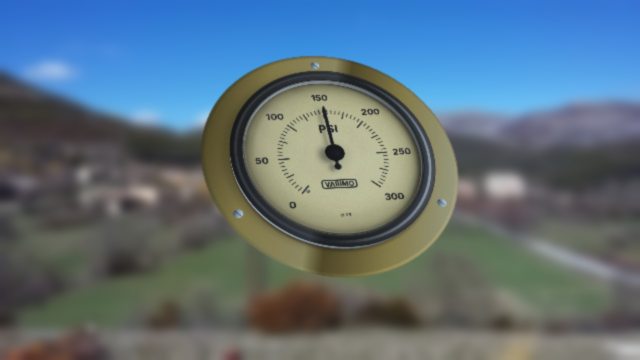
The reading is 150; psi
